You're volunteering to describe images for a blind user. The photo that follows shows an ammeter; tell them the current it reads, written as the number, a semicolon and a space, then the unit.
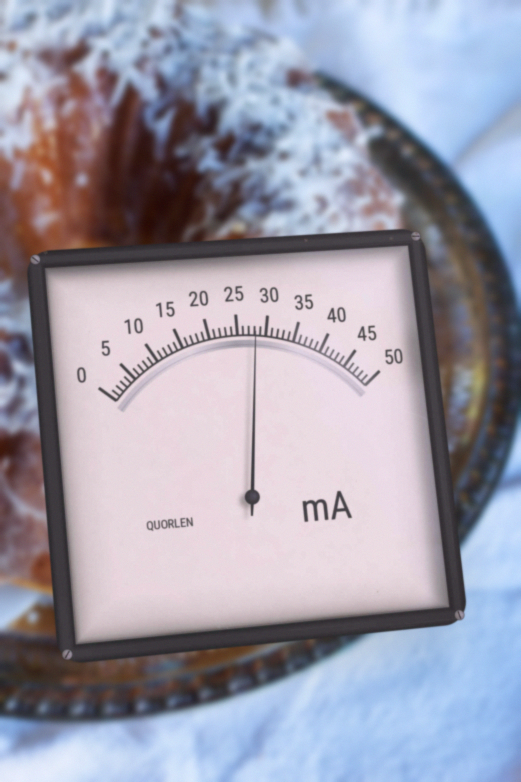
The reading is 28; mA
